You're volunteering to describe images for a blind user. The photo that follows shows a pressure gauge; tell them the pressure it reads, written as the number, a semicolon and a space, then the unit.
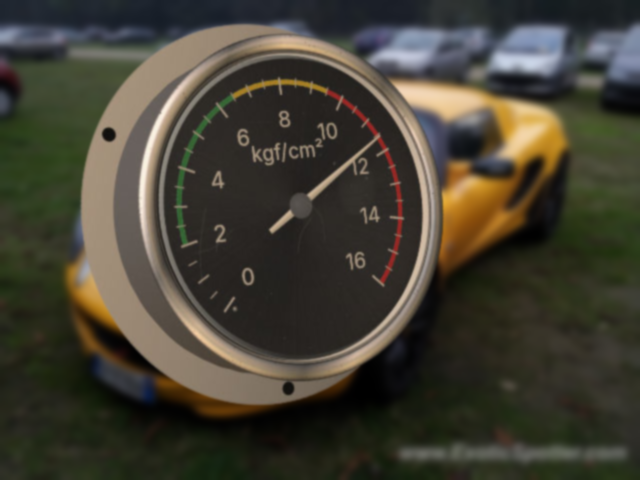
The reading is 11.5; kg/cm²
